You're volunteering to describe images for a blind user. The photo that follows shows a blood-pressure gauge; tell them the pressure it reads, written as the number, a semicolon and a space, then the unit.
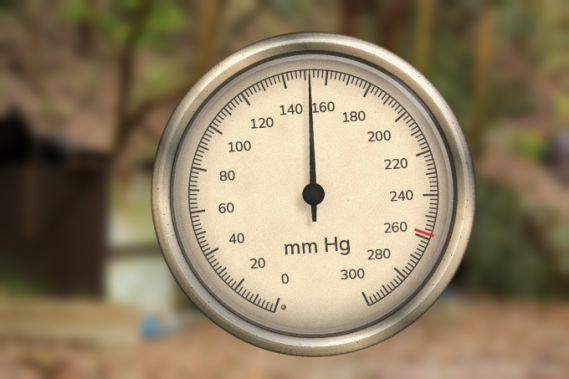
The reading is 152; mmHg
